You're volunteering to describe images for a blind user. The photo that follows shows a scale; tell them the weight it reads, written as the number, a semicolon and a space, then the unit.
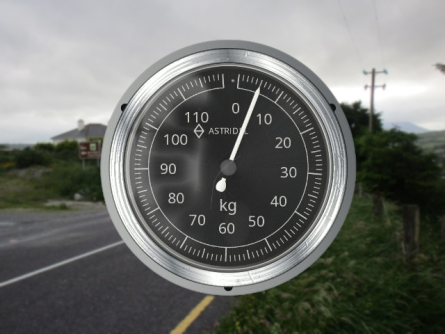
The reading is 5; kg
